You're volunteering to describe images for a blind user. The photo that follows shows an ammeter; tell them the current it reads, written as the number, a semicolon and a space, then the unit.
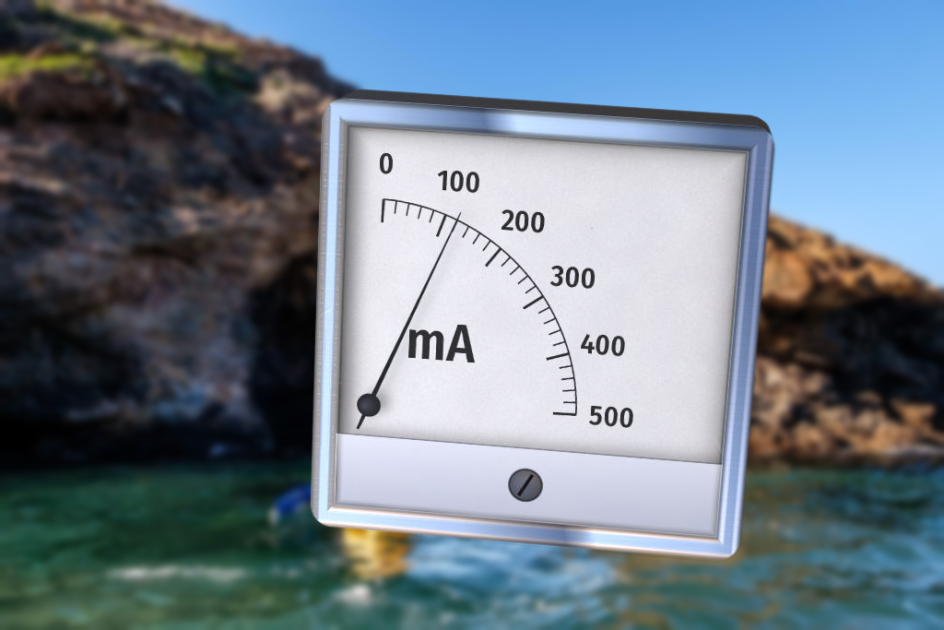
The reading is 120; mA
